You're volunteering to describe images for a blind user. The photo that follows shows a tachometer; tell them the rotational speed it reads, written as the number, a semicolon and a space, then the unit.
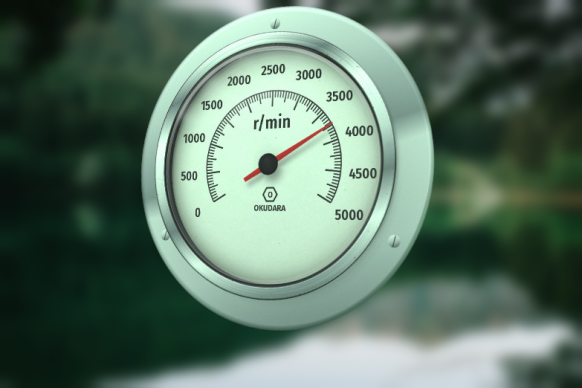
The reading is 3750; rpm
